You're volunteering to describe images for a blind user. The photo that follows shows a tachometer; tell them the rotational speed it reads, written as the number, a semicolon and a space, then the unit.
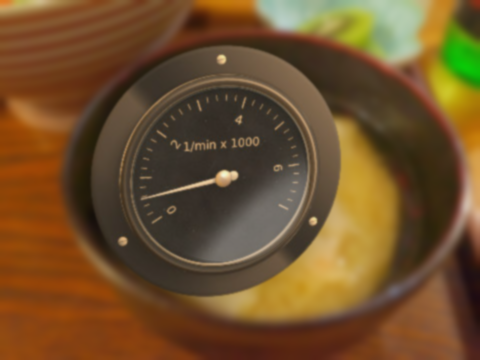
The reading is 600; rpm
